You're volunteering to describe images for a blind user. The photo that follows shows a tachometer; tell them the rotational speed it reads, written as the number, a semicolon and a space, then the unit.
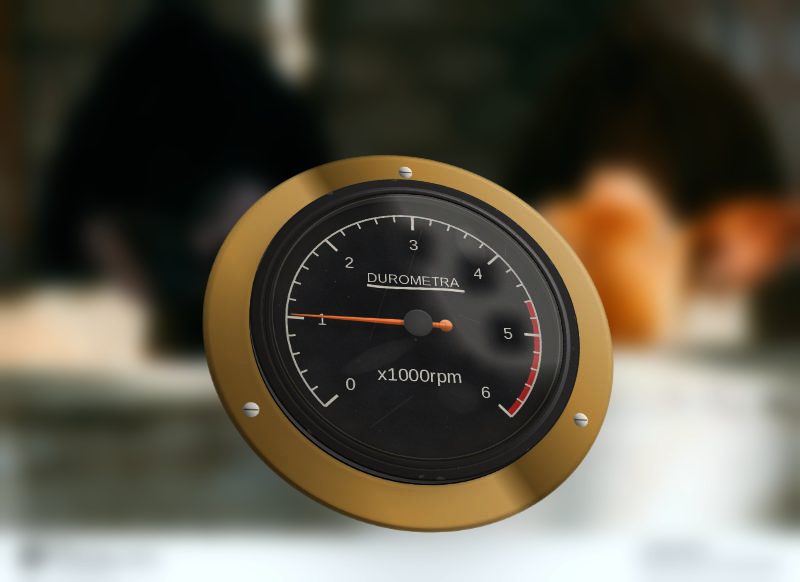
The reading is 1000; rpm
